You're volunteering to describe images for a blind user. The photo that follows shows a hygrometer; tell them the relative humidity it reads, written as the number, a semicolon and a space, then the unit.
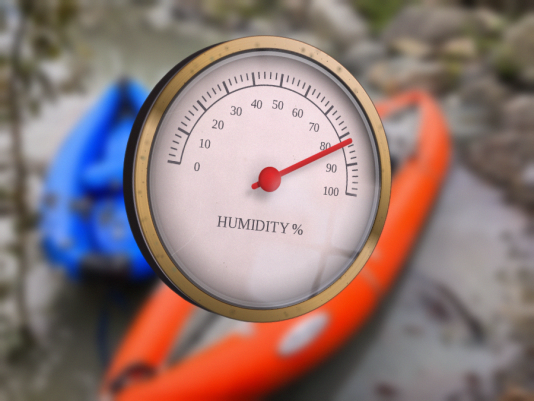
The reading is 82; %
